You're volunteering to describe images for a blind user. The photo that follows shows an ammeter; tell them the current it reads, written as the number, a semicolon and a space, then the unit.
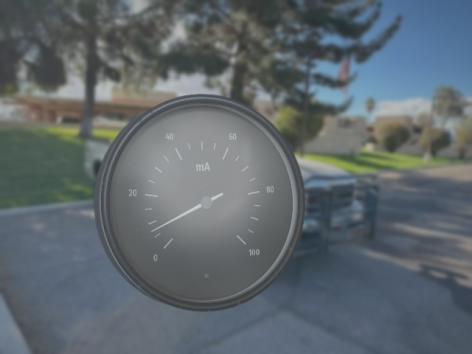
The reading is 7.5; mA
